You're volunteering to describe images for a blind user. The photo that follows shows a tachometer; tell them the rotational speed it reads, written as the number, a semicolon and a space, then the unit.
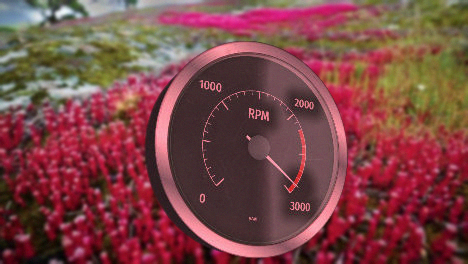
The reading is 2900; rpm
